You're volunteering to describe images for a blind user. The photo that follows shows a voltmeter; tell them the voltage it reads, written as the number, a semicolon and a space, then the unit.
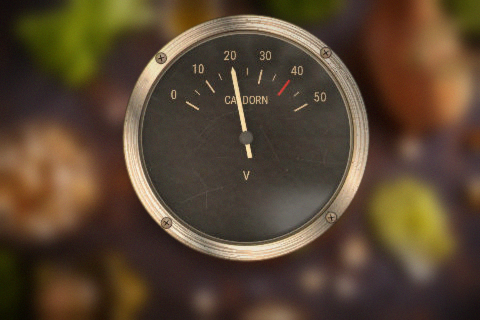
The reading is 20; V
